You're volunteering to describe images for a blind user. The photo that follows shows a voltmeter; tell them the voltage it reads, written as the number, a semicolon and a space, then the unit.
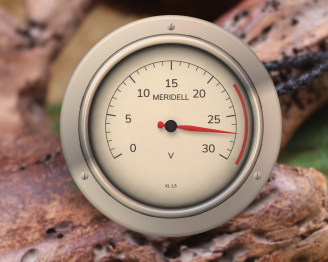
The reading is 27; V
